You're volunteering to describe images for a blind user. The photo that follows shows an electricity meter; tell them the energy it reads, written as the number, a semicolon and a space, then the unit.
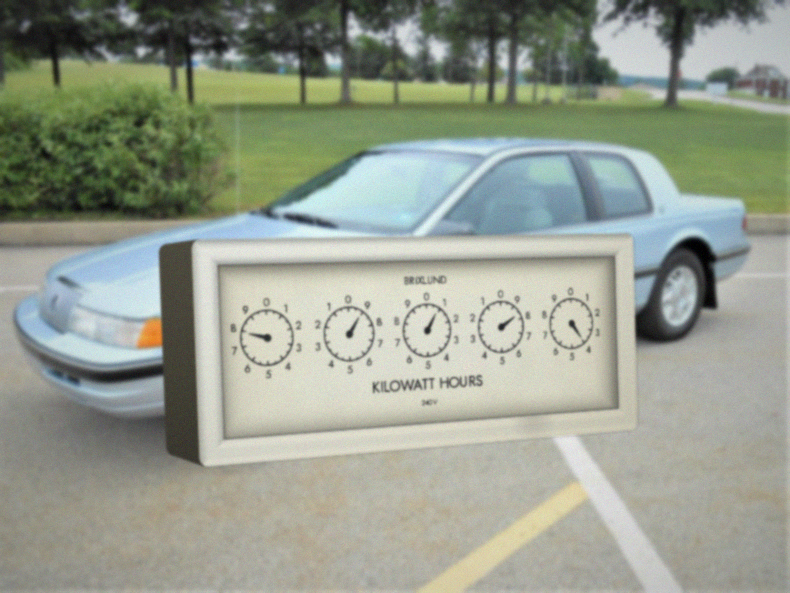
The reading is 79084; kWh
